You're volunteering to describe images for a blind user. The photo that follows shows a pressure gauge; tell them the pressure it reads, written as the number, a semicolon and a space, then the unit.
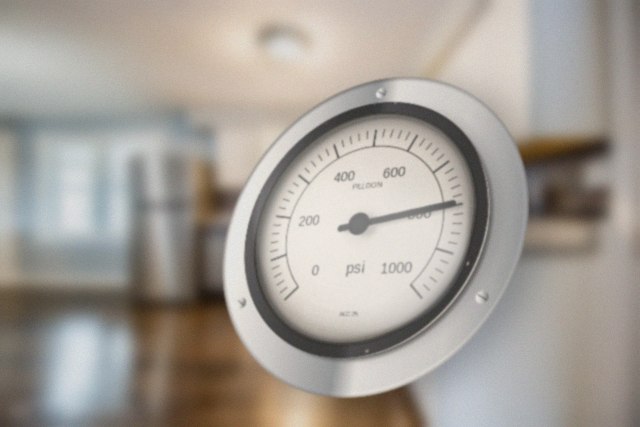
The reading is 800; psi
